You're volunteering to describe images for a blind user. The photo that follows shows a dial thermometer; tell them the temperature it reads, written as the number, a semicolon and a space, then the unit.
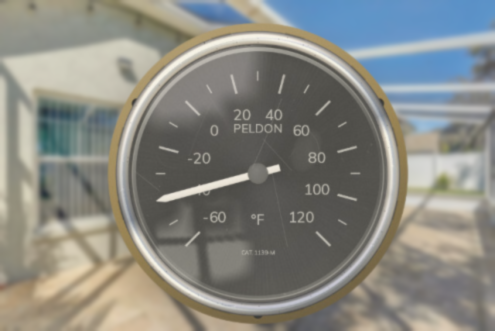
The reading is -40; °F
